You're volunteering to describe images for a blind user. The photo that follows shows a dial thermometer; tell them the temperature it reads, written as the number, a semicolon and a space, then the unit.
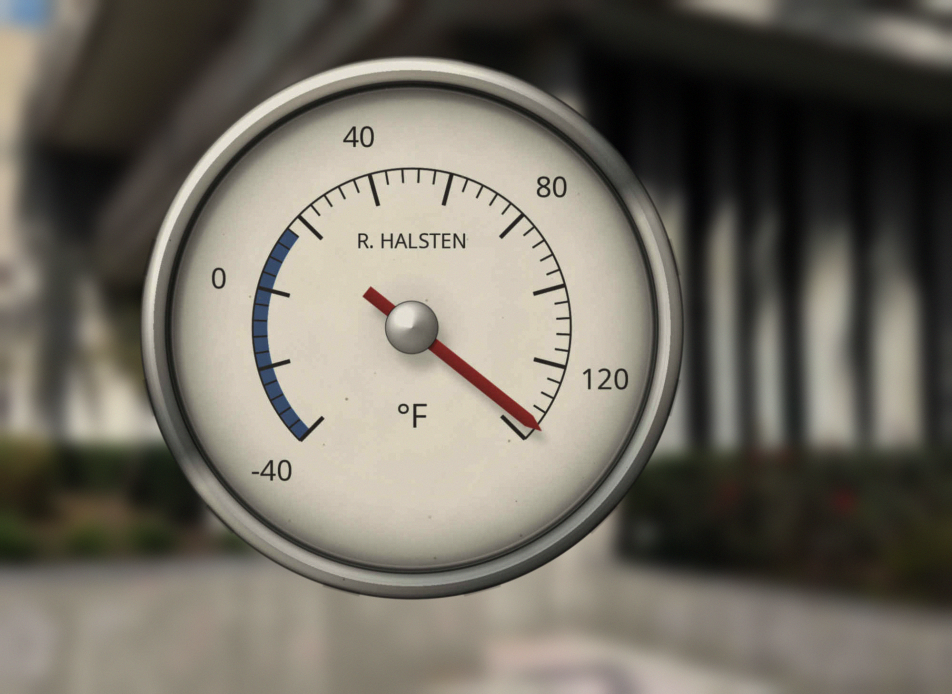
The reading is 136; °F
